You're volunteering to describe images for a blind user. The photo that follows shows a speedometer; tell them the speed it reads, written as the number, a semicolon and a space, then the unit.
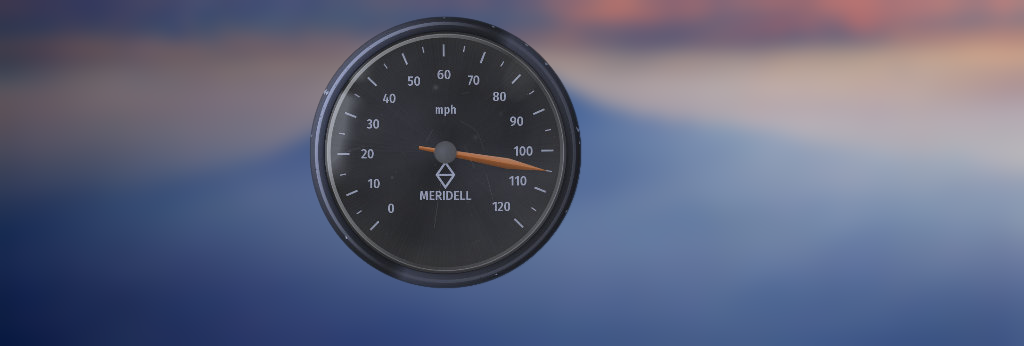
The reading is 105; mph
